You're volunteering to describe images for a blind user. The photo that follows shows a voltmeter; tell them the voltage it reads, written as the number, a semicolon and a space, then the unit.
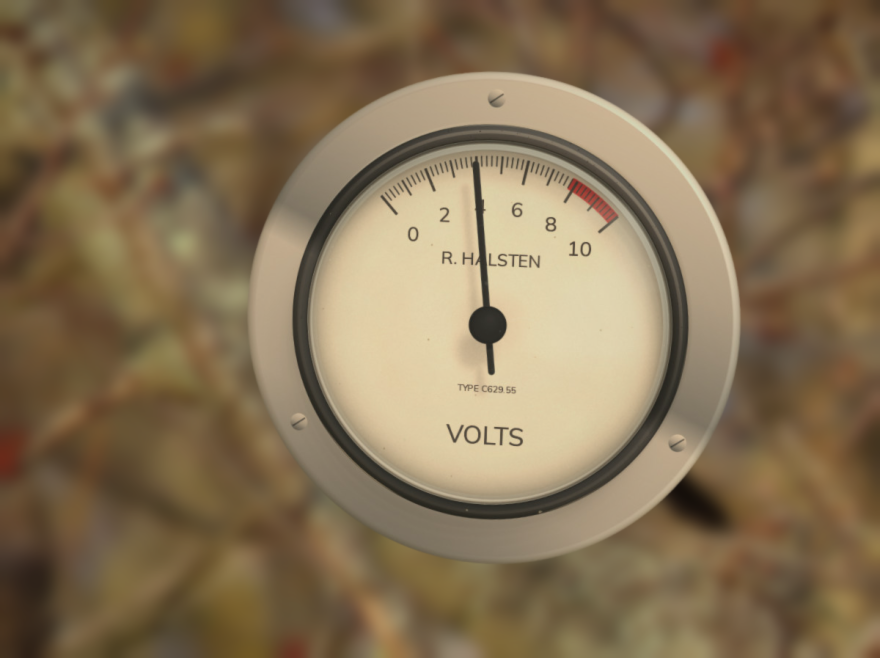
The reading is 4; V
